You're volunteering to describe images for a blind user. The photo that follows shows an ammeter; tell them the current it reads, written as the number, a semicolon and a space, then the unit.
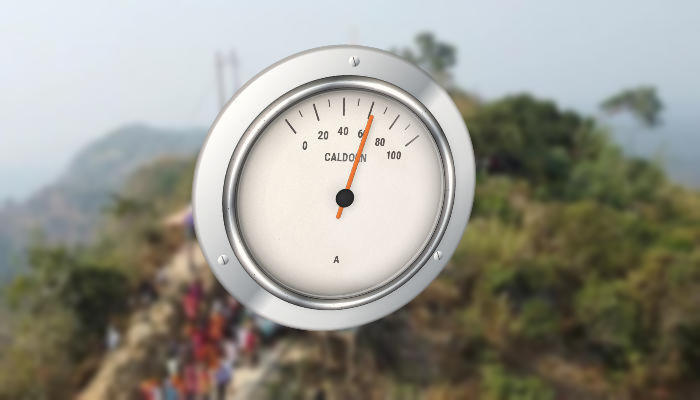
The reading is 60; A
